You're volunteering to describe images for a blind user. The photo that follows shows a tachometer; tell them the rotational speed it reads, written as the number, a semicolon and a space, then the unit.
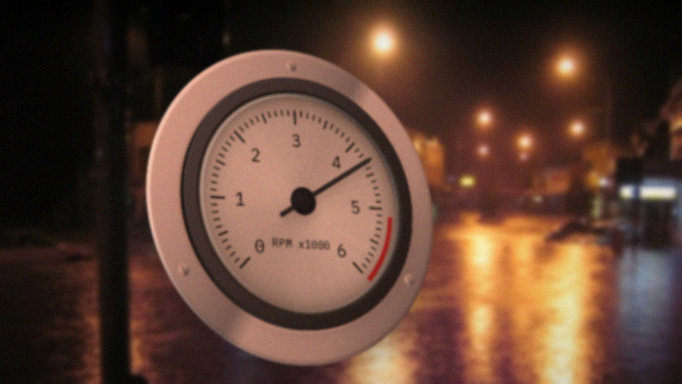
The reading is 4300; rpm
